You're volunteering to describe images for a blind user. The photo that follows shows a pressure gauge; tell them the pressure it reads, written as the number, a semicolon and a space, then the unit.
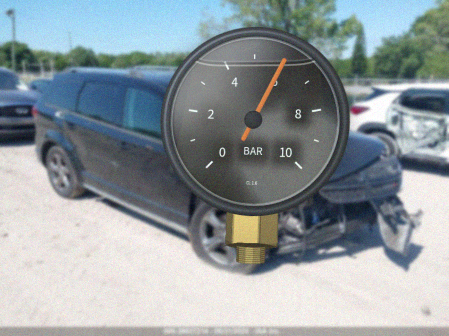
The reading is 6; bar
